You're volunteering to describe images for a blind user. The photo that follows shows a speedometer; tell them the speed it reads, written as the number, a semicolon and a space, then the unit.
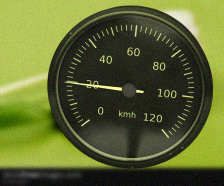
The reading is 20; km/h
